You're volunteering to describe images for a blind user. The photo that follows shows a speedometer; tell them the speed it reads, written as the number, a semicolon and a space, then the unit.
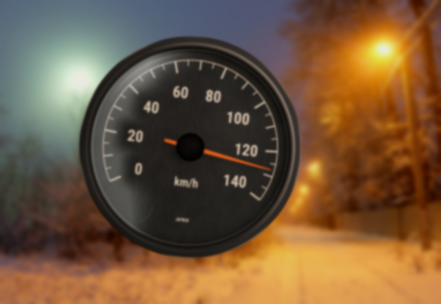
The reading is 127.5; km/h
